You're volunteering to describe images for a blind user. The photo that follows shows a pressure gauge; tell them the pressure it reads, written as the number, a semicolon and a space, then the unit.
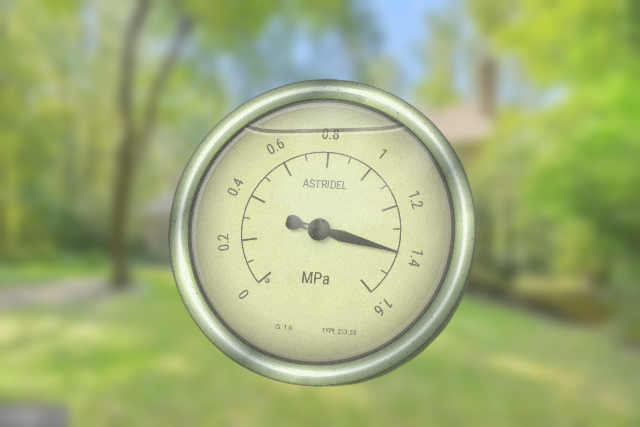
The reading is 1.4; MPa
